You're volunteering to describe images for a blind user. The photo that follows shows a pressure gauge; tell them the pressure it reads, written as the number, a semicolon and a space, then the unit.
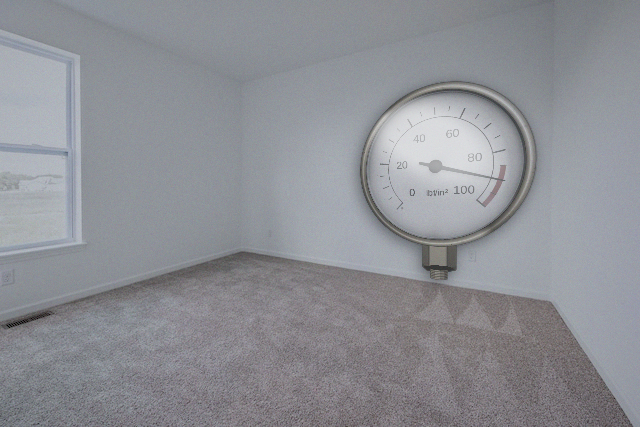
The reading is 90; psi
